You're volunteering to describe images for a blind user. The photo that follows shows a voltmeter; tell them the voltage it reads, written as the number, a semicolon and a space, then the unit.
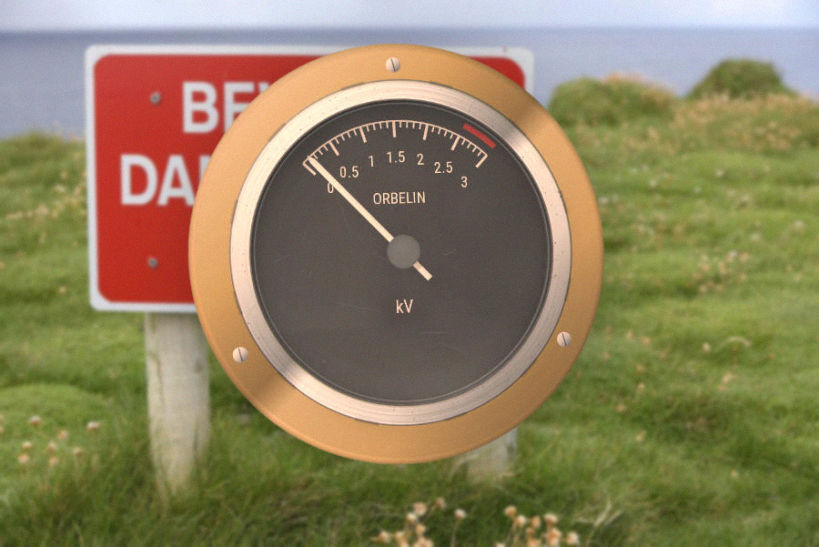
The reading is 0.1; kV
